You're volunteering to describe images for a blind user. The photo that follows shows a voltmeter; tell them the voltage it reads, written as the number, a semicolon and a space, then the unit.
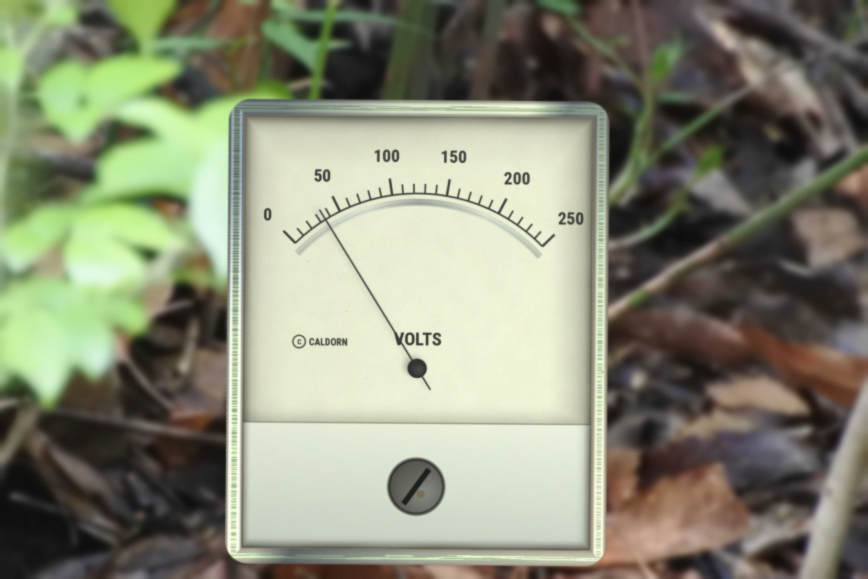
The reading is 35; V
